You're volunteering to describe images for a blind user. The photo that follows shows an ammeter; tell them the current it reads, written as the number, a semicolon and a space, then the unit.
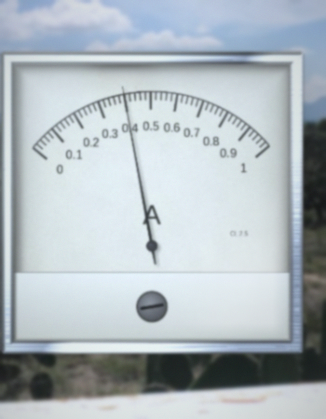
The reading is 0.4; A
